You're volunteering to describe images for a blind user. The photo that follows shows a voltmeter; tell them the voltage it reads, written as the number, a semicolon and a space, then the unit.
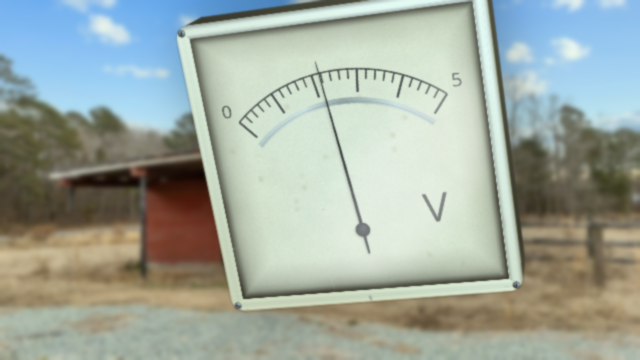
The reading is 2.2; V
